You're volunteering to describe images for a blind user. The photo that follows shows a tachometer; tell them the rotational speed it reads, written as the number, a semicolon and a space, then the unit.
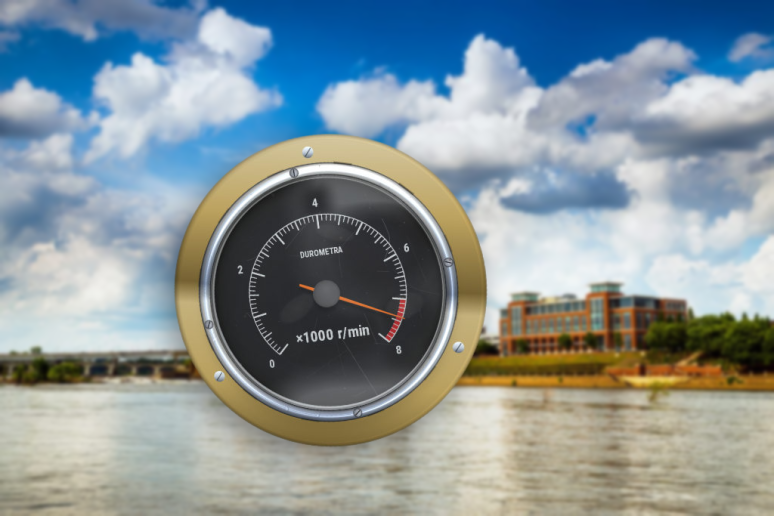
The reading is 7400; rpm
